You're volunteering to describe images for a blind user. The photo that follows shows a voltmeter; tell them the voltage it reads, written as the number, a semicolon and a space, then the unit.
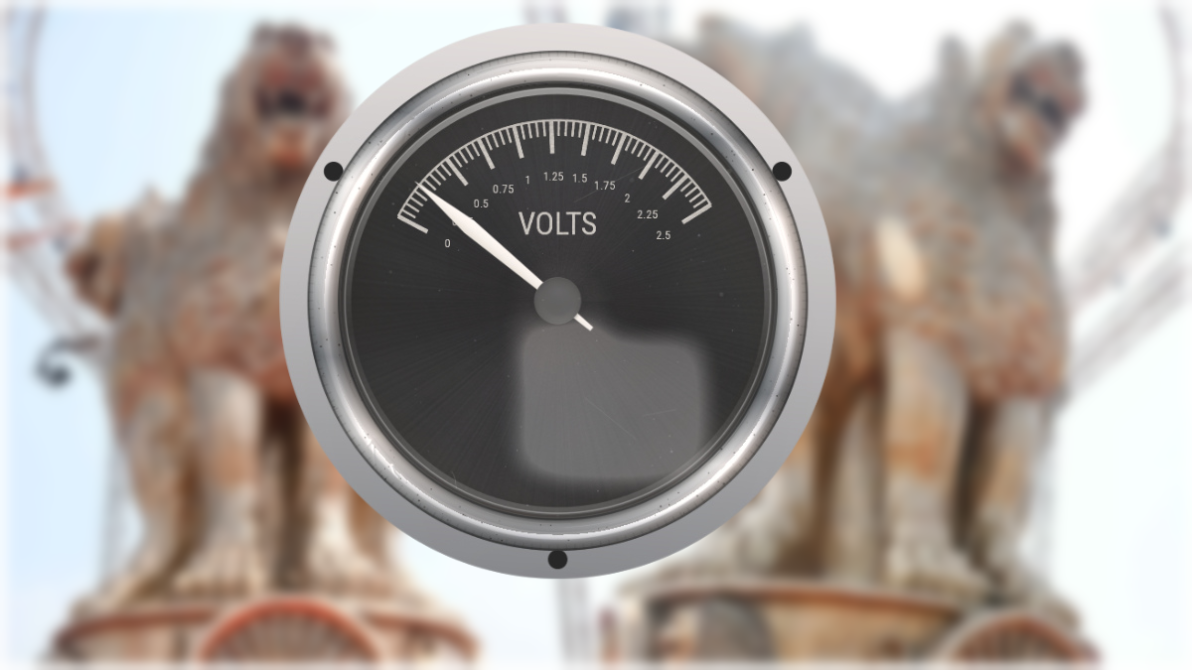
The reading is 0.25; V
